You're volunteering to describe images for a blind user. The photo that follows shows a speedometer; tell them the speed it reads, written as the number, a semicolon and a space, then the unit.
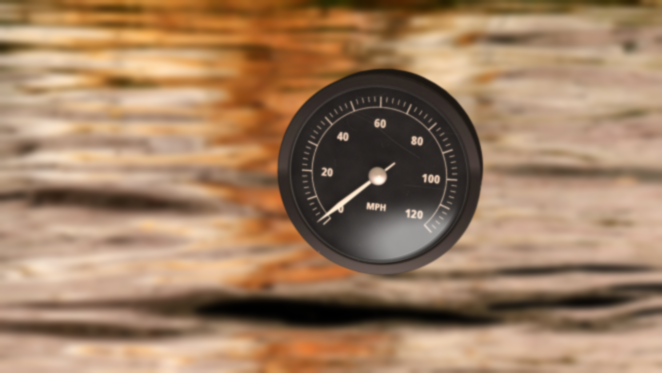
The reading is 2; mph
